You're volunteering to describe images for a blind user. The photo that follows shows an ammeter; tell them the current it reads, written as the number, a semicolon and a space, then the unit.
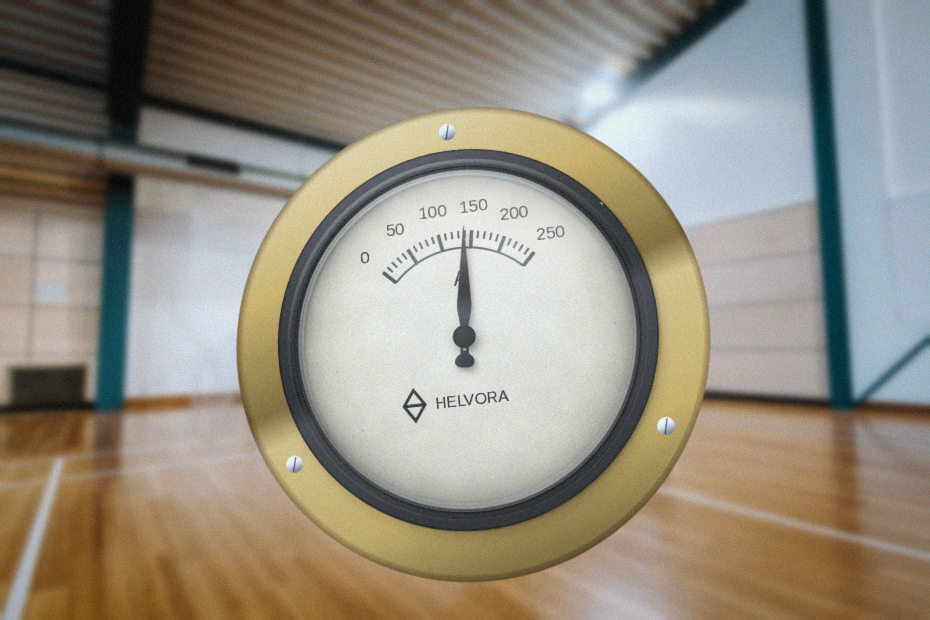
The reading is 140; A
